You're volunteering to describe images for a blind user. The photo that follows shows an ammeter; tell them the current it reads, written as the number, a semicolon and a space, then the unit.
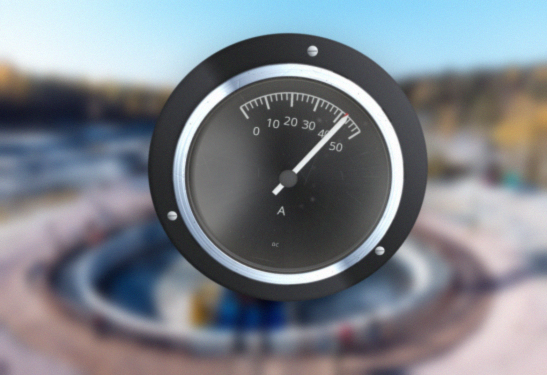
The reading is 42; A
